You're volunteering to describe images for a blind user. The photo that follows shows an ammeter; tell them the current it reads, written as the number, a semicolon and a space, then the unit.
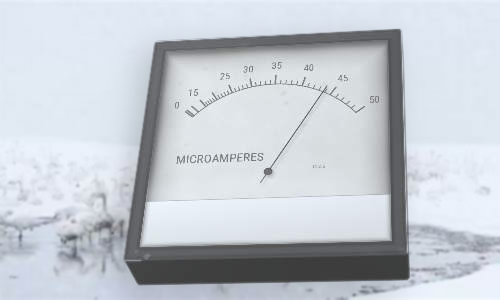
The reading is 44; µA
